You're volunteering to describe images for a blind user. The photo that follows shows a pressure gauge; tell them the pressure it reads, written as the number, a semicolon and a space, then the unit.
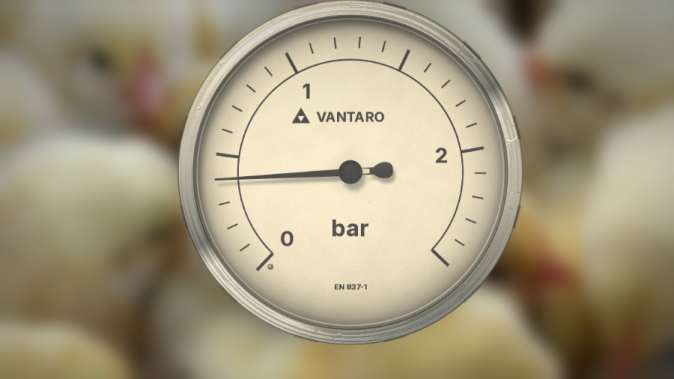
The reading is 0.4; bar
